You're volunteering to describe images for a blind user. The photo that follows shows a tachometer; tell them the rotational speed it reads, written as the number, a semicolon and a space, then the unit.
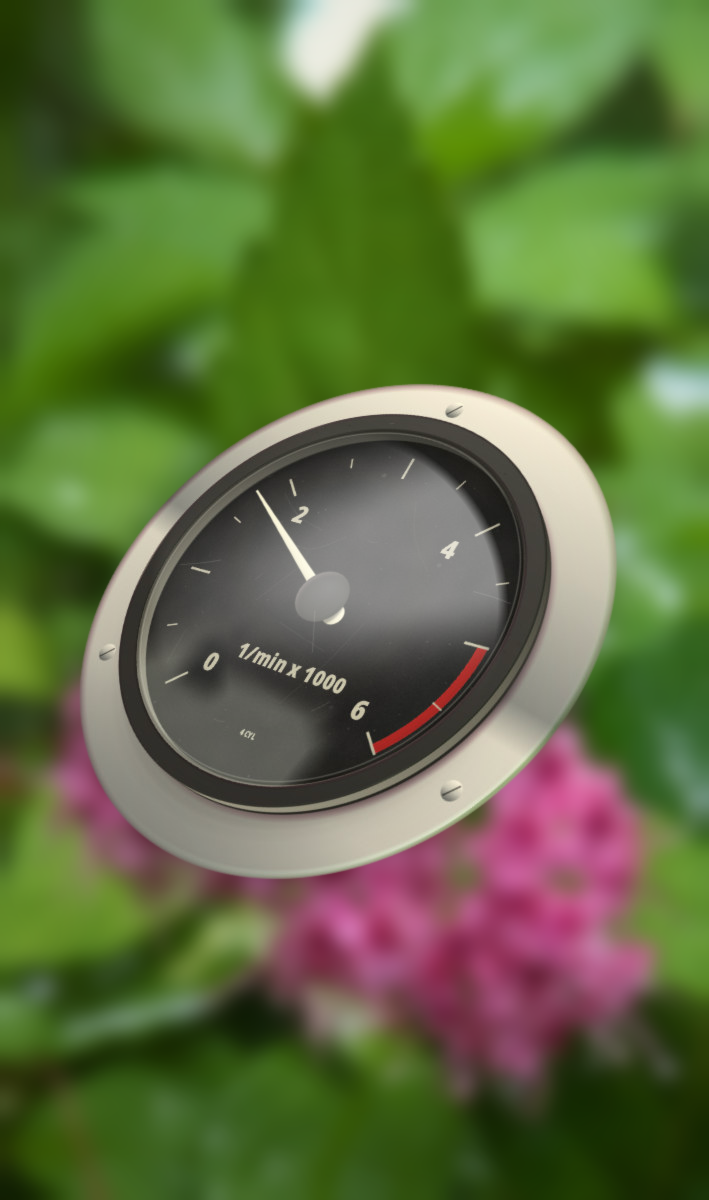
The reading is 1750; rpm
